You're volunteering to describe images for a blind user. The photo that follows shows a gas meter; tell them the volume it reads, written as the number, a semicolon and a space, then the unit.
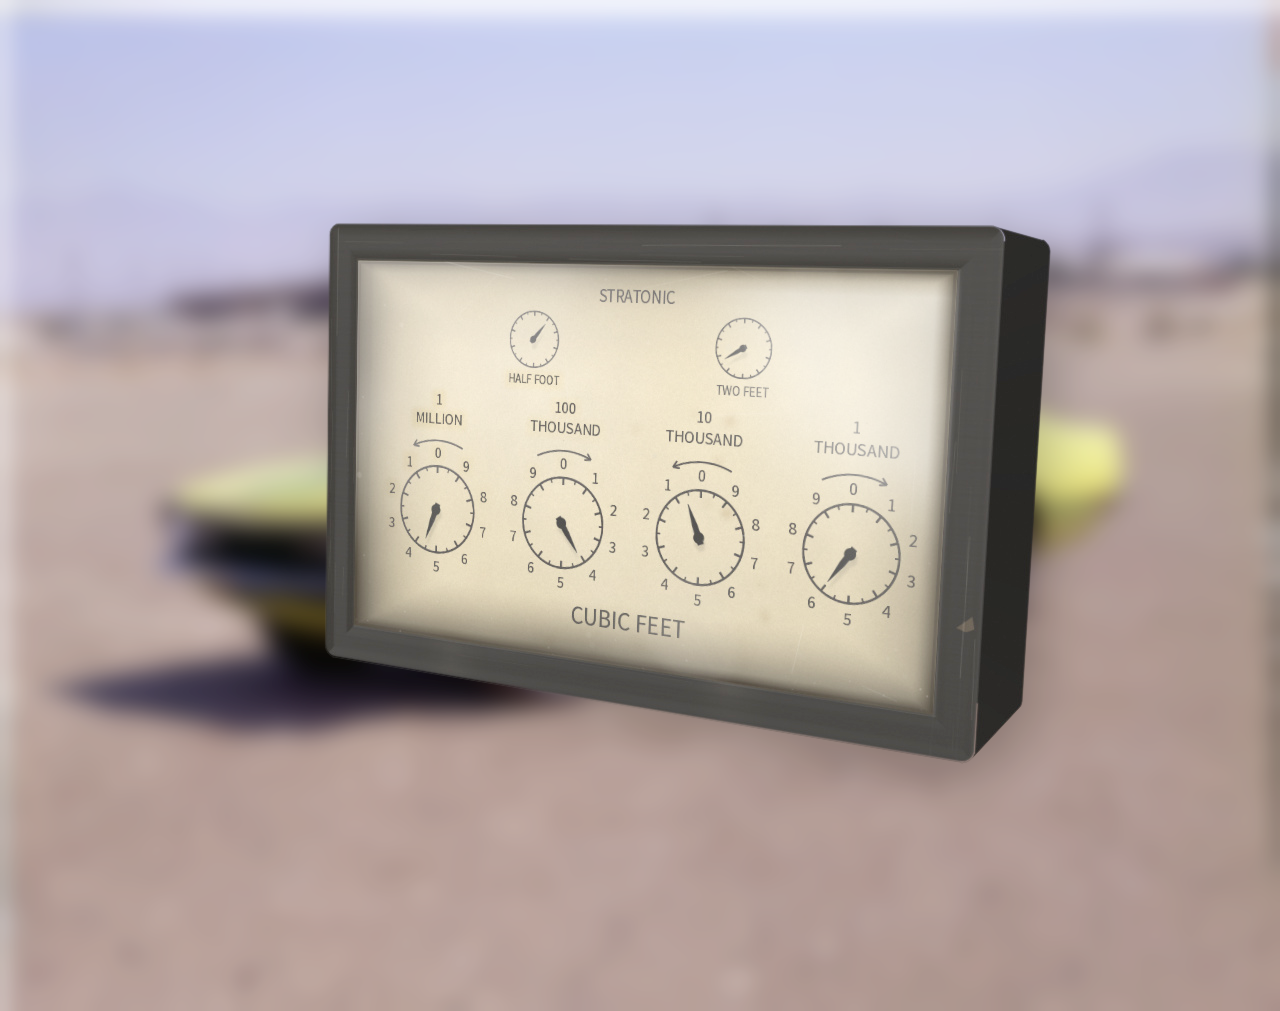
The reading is 440600; ft³
